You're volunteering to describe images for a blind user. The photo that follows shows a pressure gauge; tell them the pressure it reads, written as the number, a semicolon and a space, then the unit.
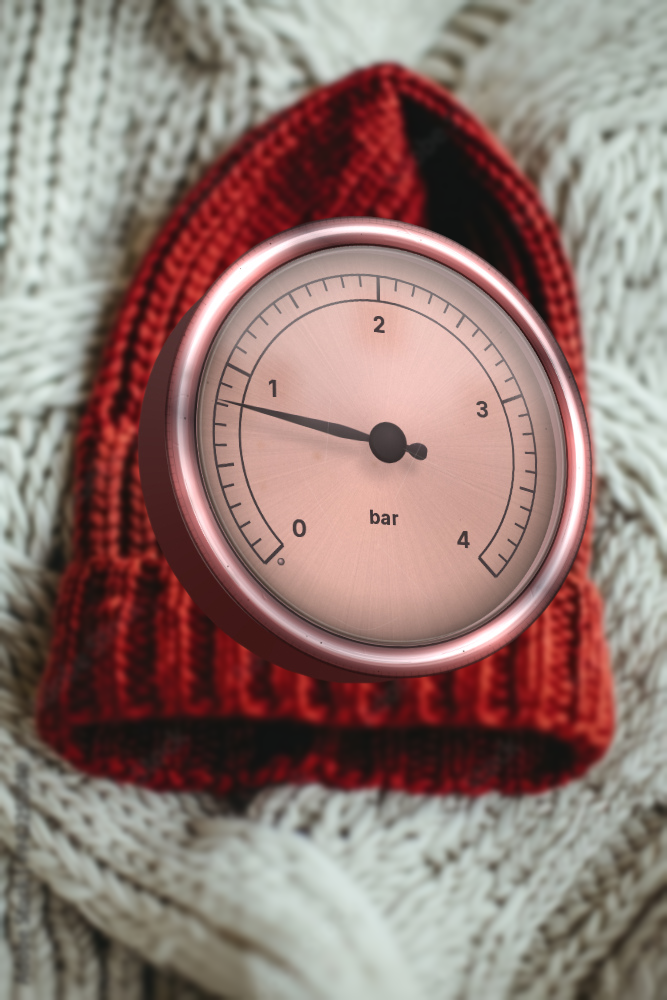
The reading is 0.8; bar
